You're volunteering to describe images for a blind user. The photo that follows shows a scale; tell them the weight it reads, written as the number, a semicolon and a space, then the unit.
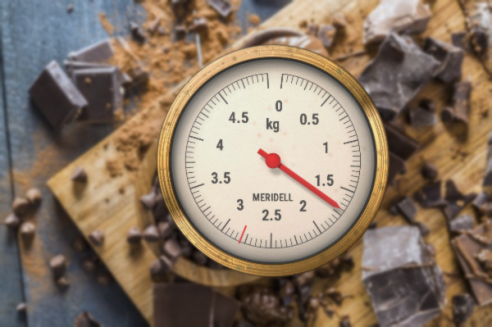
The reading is 1.7; kg
